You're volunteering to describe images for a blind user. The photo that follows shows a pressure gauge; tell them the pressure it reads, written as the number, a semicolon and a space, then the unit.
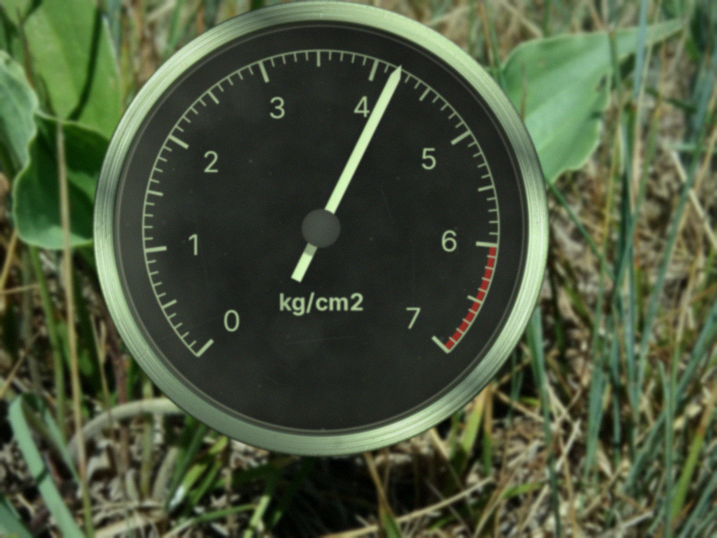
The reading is 4.2; kg/cm²
